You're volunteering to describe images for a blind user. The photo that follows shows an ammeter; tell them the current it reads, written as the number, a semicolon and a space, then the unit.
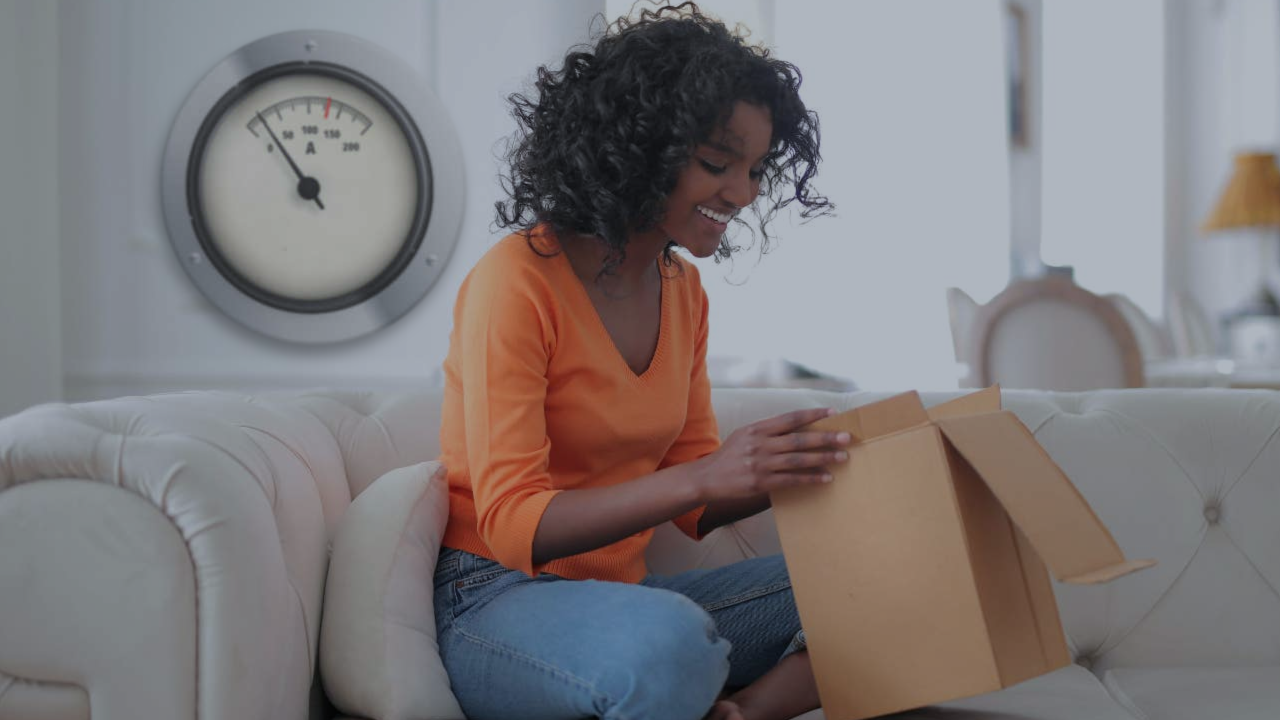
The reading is 25; A
